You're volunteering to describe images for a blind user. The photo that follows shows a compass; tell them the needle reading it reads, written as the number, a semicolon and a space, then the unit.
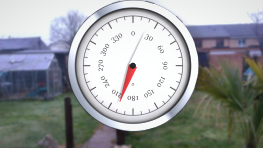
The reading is 200; °
